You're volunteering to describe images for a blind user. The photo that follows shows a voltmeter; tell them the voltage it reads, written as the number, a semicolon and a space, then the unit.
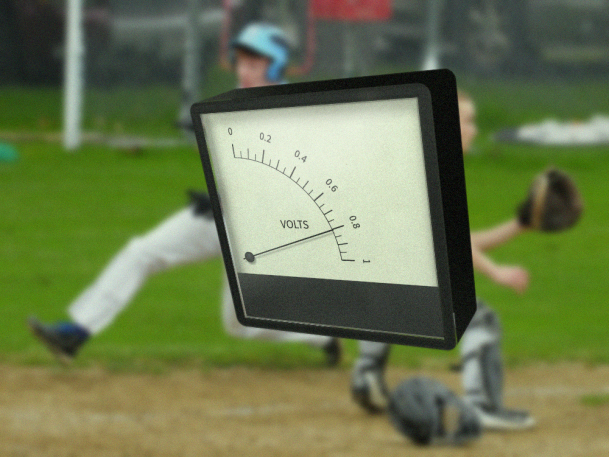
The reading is 0.8; V
